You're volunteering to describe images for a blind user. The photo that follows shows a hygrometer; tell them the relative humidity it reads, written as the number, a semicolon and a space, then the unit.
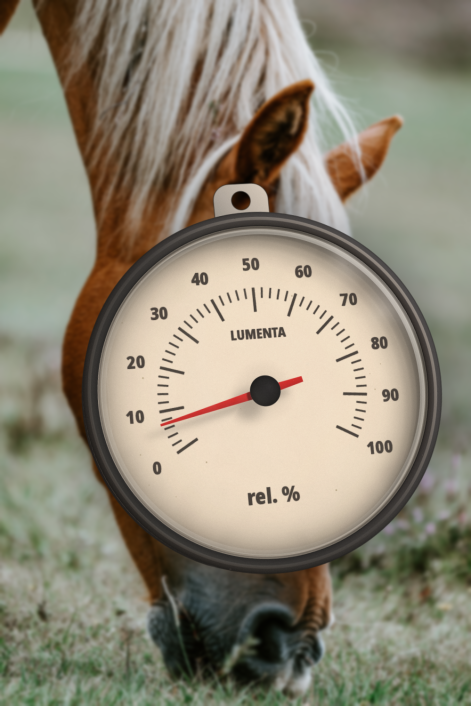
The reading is 7; %
